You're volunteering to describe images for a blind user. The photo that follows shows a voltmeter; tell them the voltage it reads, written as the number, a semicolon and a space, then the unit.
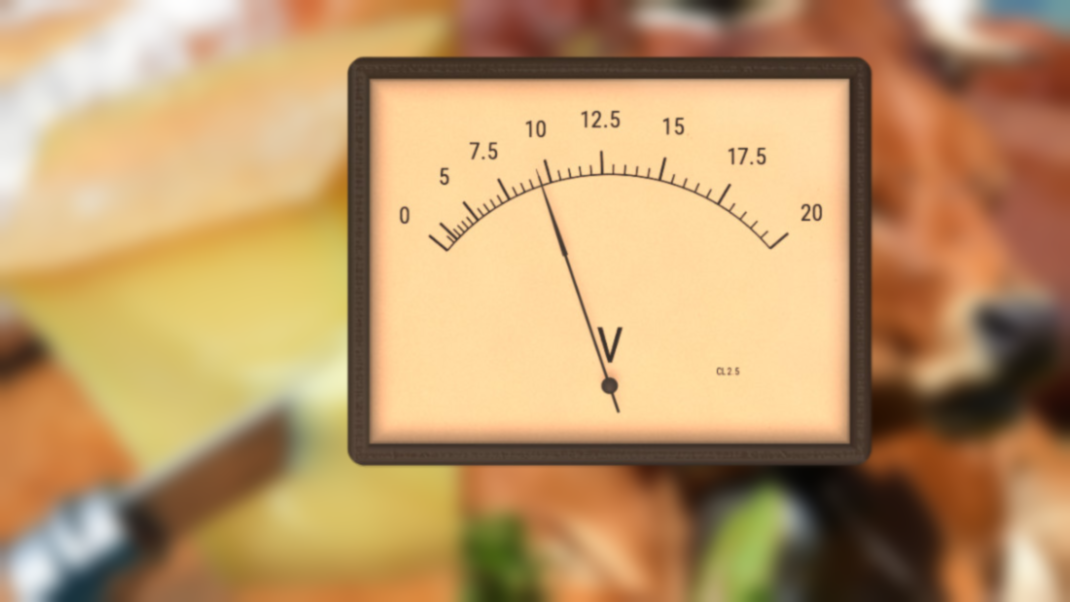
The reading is 9.5; V
